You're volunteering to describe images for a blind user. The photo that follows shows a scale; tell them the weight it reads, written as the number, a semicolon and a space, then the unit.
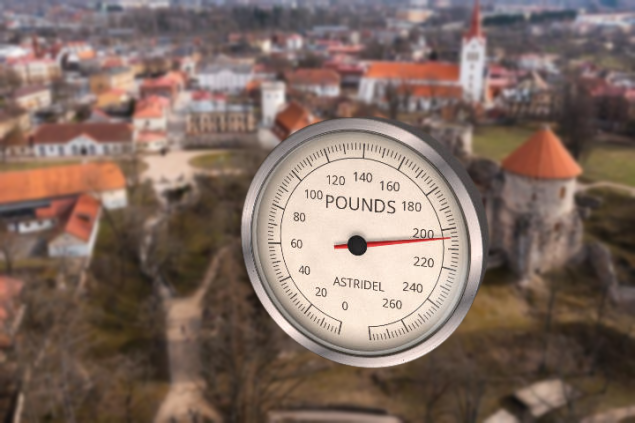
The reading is 204; lb
